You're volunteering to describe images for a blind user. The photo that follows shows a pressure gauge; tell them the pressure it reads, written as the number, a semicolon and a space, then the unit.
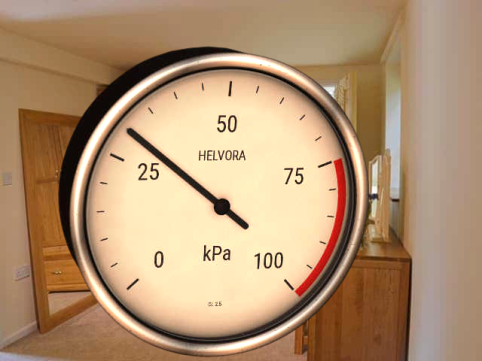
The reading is 30; kPa
